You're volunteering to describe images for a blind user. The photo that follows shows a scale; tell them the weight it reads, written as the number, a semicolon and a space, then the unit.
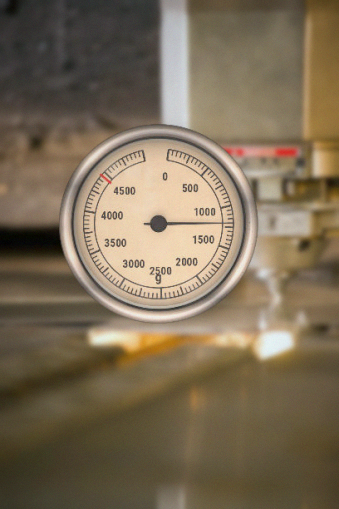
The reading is 1200; g
